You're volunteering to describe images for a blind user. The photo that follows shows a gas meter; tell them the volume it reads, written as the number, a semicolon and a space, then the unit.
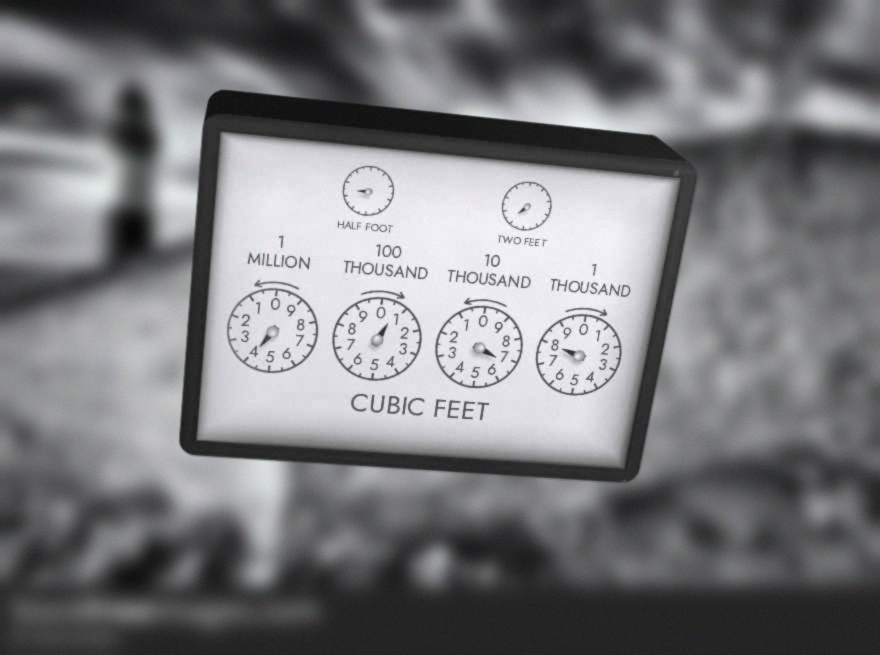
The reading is 406800; ft³
